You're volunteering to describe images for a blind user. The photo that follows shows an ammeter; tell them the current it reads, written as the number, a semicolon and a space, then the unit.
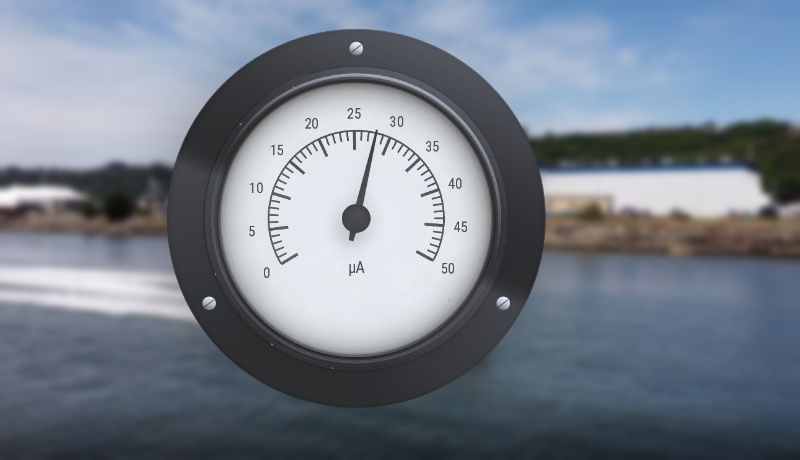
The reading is 28; µA
